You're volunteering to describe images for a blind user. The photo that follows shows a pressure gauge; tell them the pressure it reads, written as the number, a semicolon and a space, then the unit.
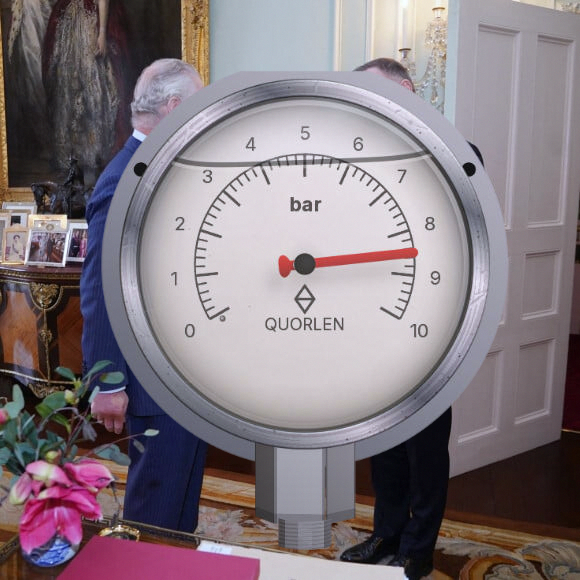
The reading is 8.5; bar
